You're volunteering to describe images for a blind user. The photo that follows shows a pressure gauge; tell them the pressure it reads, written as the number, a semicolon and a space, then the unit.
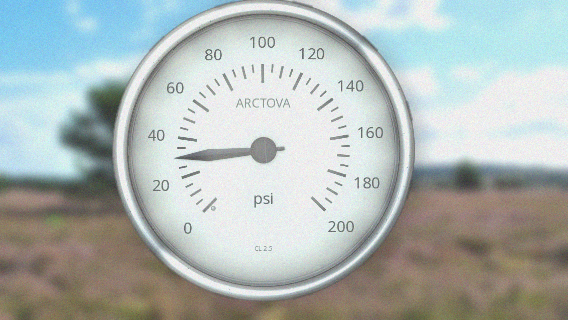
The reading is 30; psi
